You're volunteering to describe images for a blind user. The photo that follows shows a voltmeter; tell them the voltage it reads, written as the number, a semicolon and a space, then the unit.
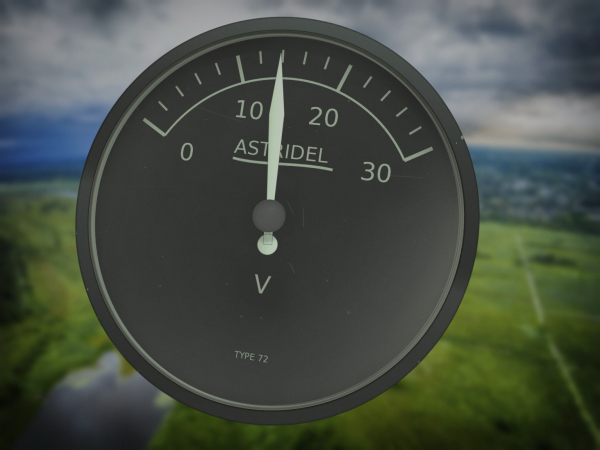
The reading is 14; V
